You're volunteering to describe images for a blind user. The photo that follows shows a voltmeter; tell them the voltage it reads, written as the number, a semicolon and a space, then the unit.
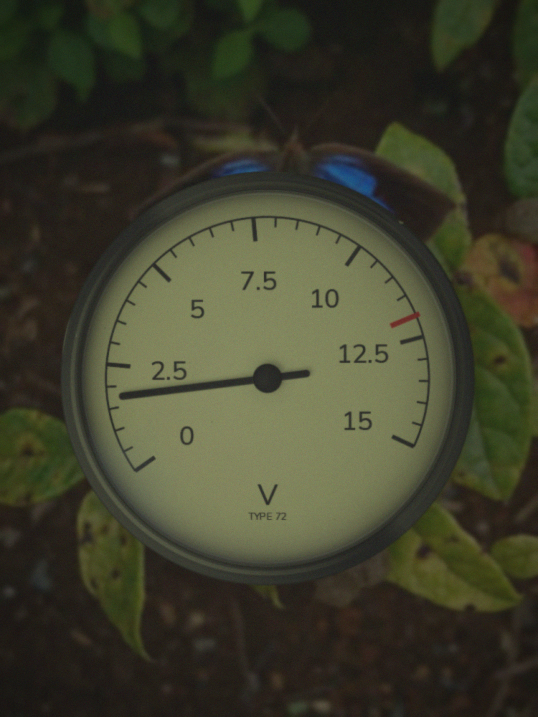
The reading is 1.75; V
